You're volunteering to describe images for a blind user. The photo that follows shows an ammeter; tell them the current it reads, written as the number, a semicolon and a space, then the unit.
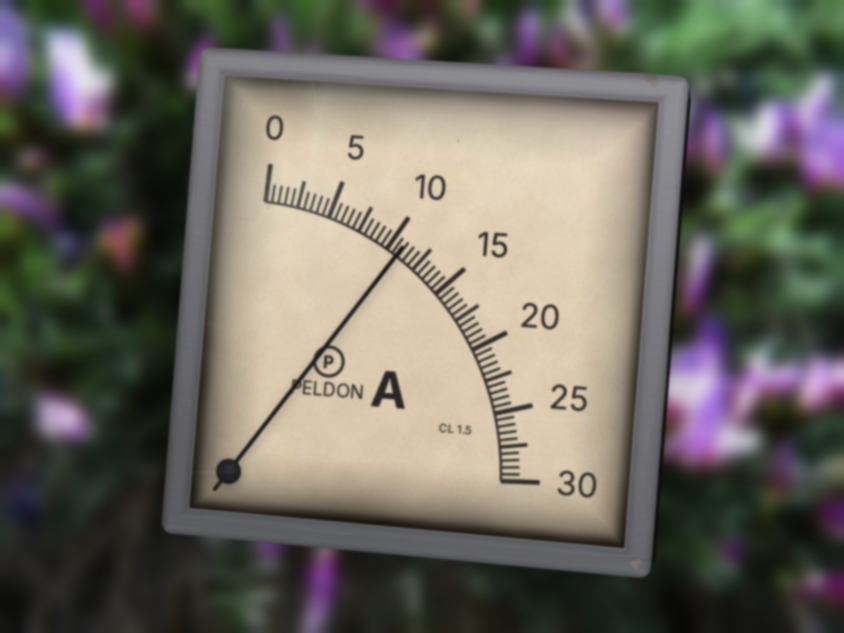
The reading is 11; A
